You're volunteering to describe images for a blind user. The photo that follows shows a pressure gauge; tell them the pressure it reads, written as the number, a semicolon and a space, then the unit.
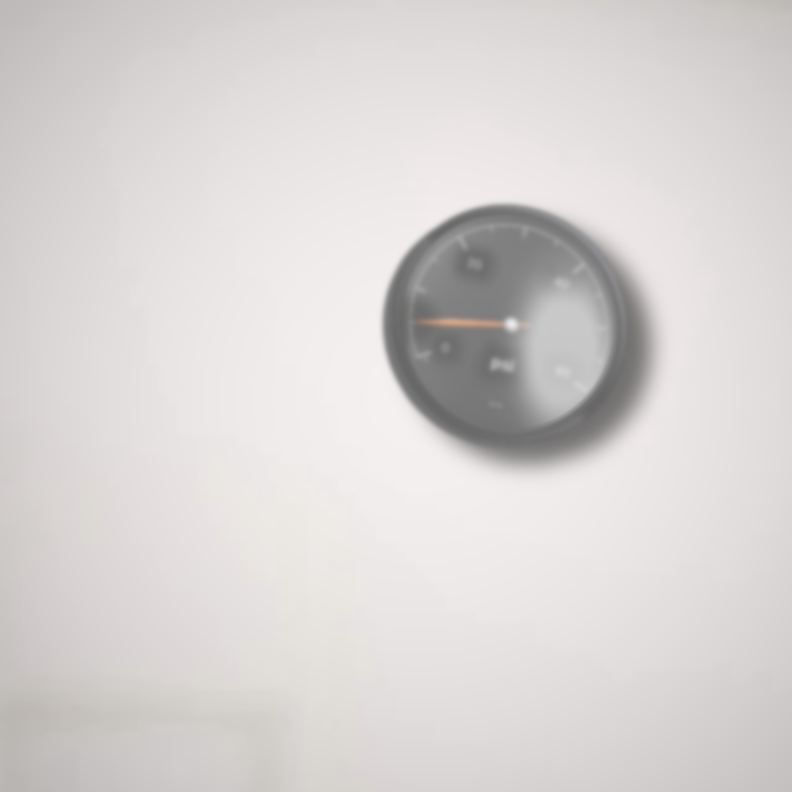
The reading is 5; psi
